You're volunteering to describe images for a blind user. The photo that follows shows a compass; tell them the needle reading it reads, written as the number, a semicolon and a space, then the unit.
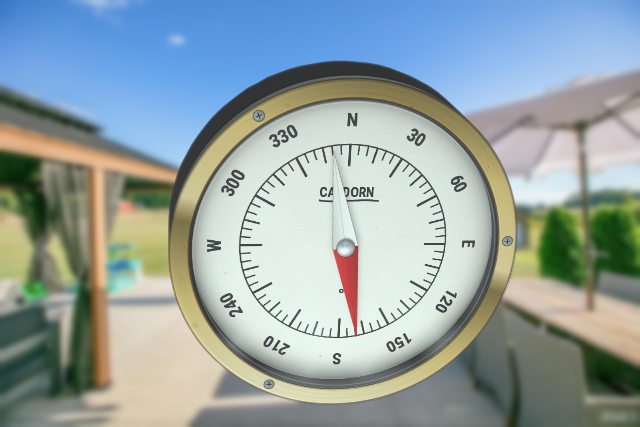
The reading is 170; °
